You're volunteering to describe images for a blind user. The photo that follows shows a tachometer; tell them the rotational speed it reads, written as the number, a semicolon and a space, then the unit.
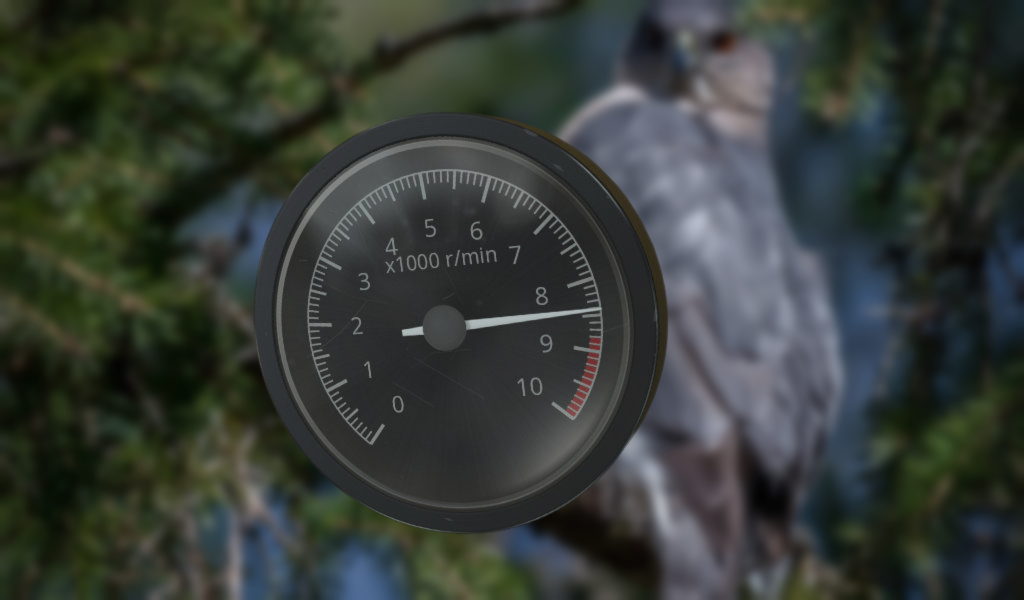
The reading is 8400; rpm
